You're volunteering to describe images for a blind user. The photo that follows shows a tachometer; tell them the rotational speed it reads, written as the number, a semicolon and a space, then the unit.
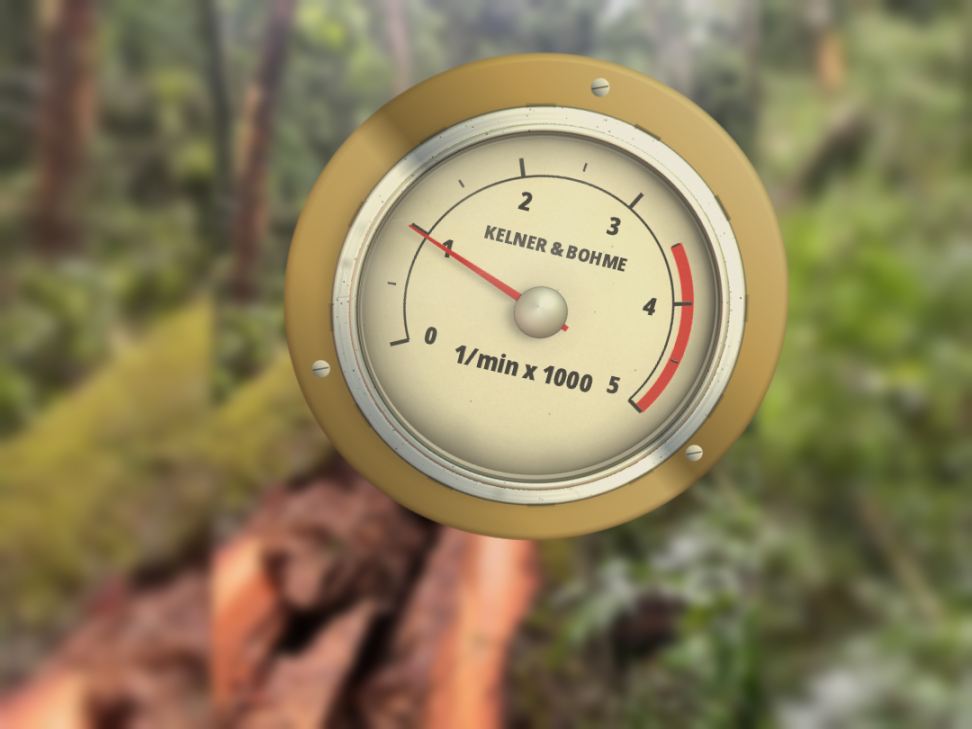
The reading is 1000; rpm
